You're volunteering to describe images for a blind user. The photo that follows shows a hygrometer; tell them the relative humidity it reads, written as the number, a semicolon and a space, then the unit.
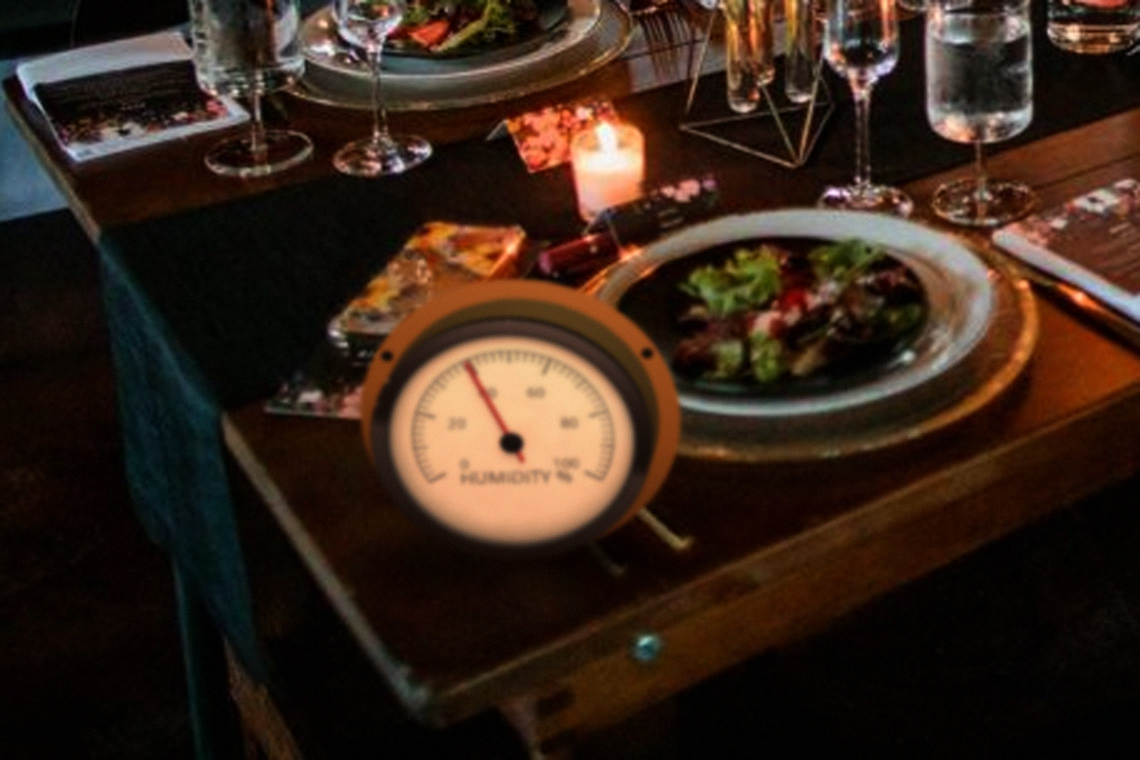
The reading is 40; %
